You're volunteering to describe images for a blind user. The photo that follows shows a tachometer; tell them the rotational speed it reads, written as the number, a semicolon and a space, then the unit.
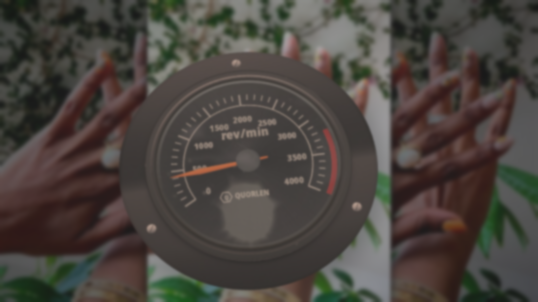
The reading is 400; rpm
